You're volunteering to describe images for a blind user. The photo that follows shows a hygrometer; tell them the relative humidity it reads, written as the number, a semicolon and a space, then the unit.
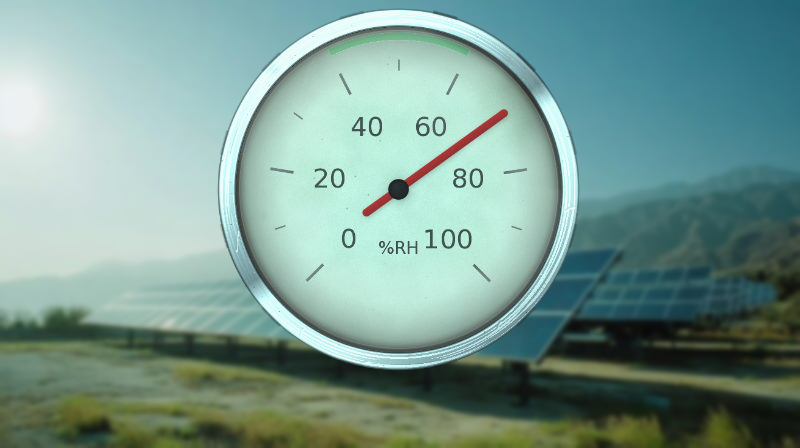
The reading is 70; %
